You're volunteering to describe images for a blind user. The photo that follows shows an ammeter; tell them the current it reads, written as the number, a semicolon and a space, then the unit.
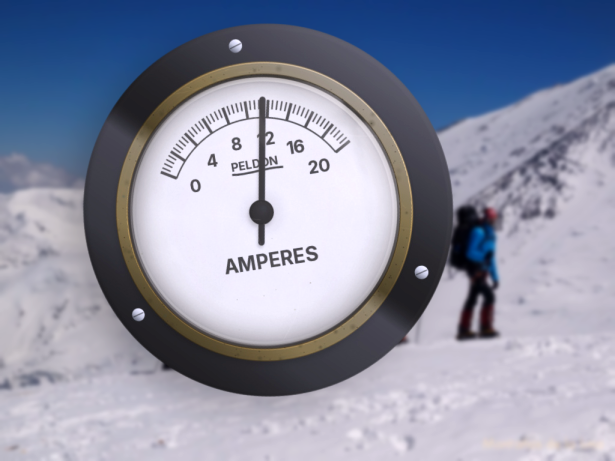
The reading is 11.6; A
